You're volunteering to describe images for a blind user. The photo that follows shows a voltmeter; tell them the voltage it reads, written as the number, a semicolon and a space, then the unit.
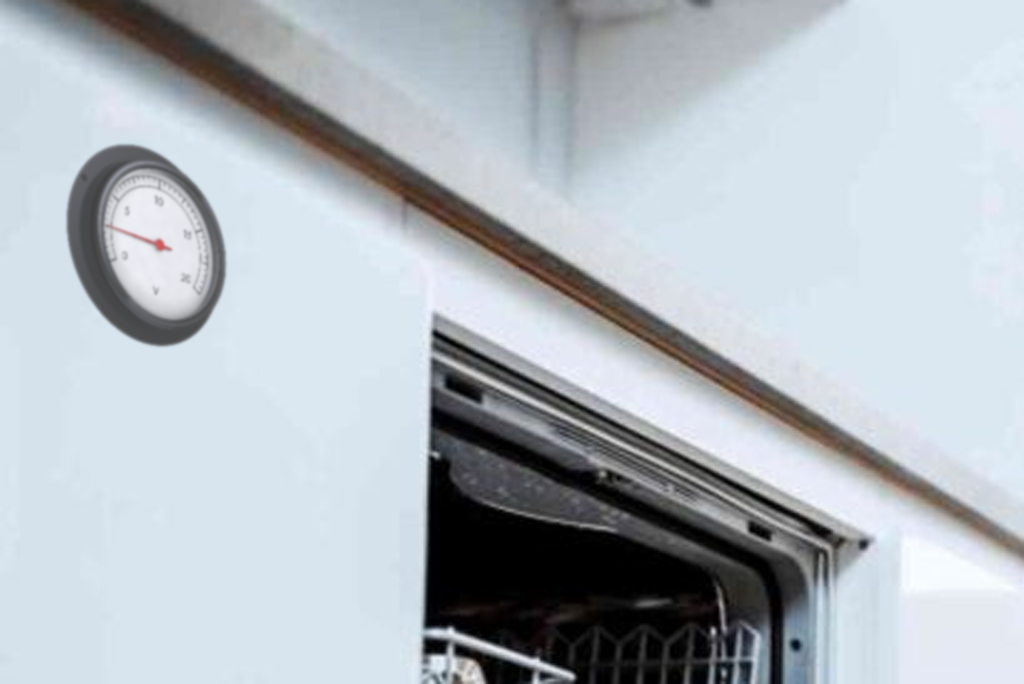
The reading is 2.5; V
